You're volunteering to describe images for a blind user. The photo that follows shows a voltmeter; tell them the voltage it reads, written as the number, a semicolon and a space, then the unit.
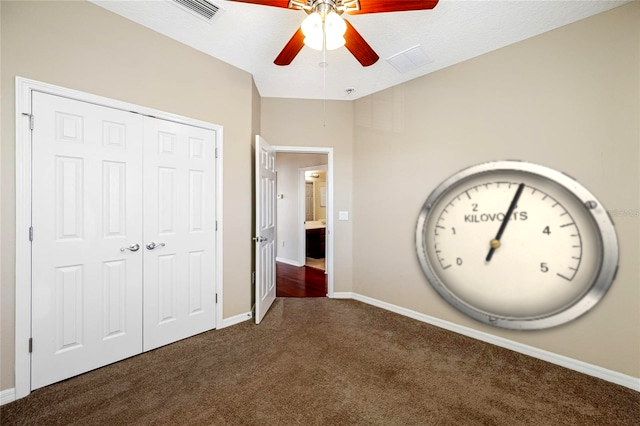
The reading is 3; kV
